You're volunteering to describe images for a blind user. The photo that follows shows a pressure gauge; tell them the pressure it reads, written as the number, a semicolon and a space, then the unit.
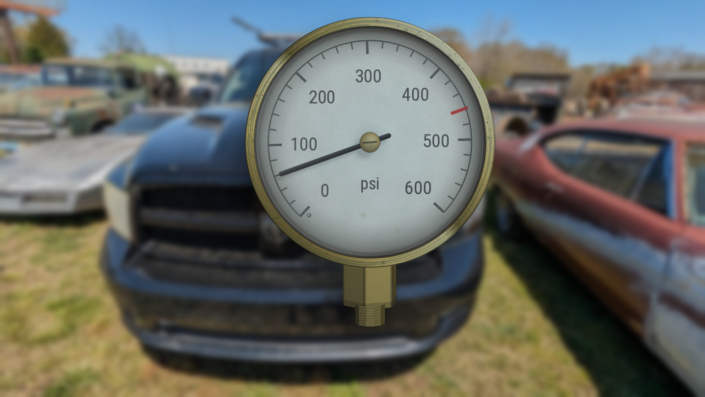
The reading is 60; psi
